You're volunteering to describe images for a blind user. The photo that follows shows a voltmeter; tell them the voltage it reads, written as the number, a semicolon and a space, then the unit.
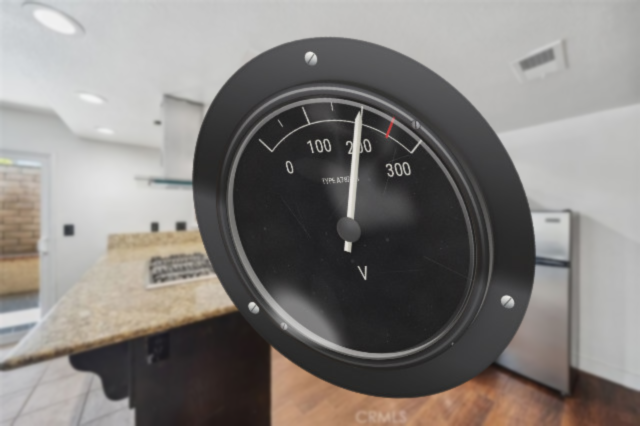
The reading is 200; V
